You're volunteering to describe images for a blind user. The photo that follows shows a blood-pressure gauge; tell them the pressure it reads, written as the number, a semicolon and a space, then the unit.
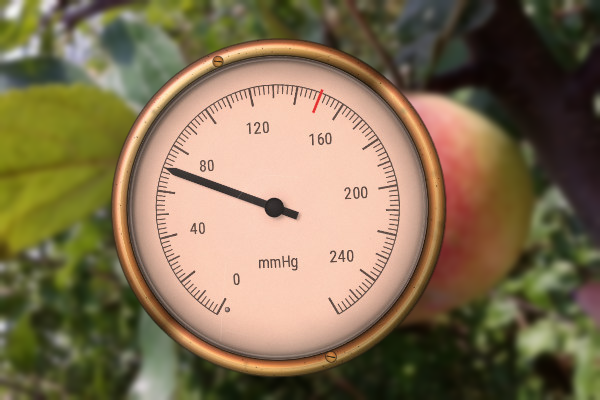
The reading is 70; mmHg
